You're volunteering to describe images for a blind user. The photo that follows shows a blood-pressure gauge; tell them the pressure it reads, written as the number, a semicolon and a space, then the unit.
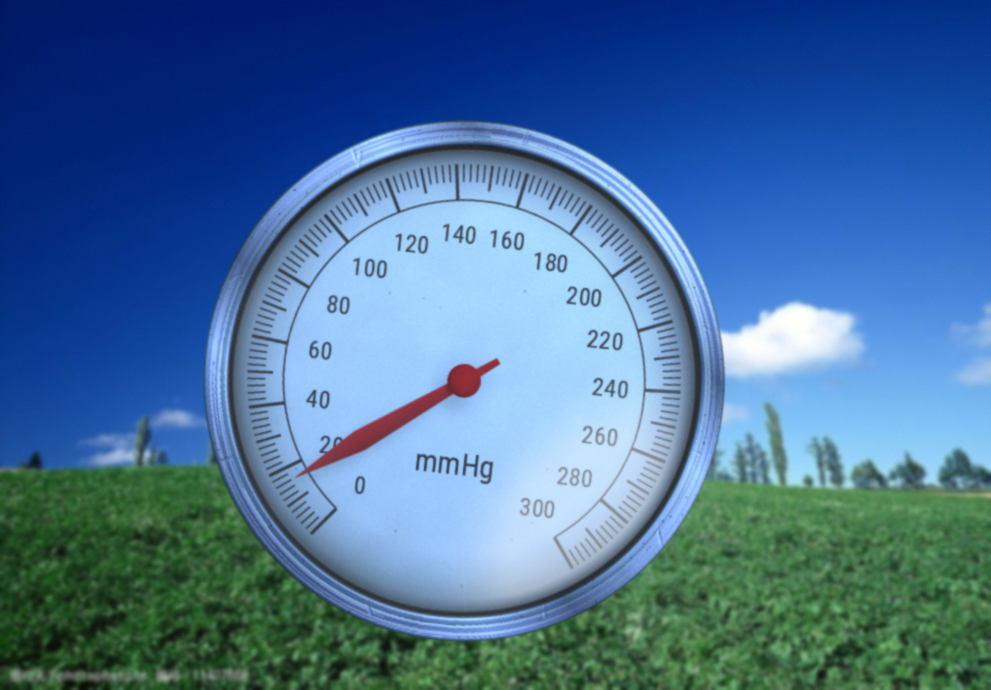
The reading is 16; mmHg
